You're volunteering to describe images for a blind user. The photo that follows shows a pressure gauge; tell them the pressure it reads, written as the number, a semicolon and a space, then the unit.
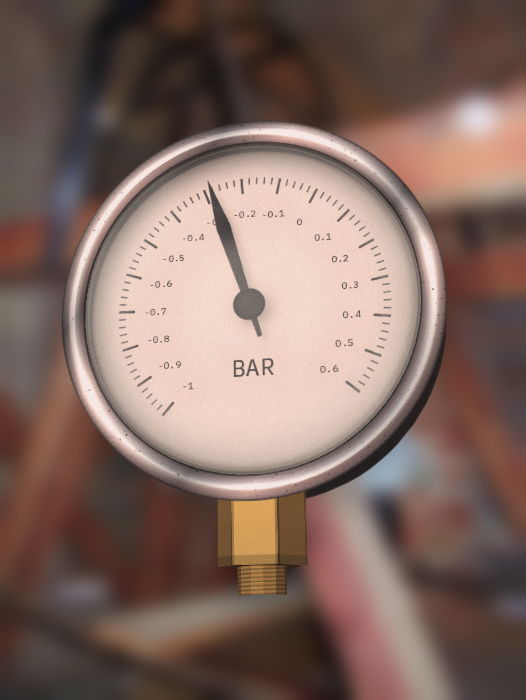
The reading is -0.28; bar
